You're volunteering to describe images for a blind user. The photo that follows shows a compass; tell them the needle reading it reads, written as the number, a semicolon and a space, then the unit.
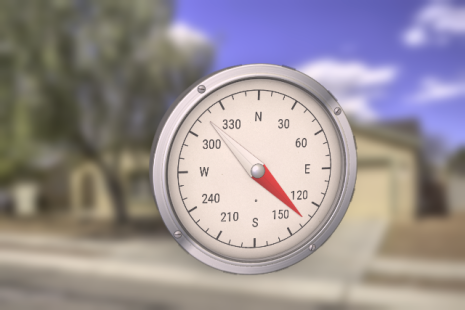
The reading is 135; °
